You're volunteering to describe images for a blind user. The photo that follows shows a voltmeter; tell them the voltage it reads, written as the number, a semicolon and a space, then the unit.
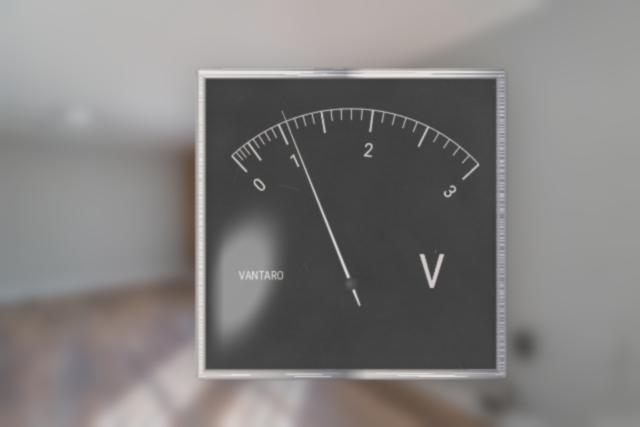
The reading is 1.1; V
